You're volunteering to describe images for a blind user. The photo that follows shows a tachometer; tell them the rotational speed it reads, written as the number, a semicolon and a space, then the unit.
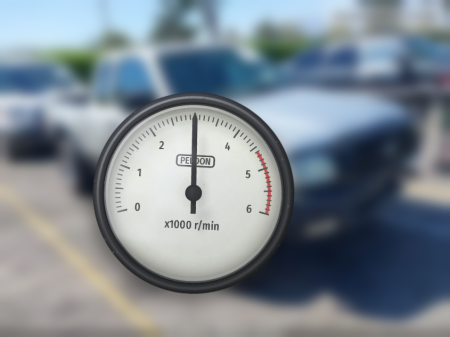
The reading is 3000; rpm
